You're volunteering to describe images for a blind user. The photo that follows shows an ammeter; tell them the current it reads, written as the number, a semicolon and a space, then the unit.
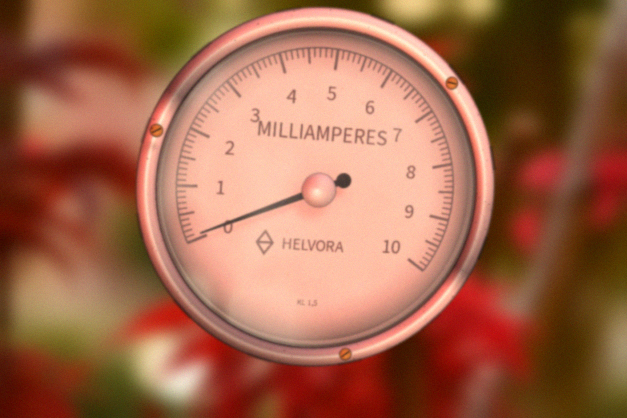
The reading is 0.1; mA
